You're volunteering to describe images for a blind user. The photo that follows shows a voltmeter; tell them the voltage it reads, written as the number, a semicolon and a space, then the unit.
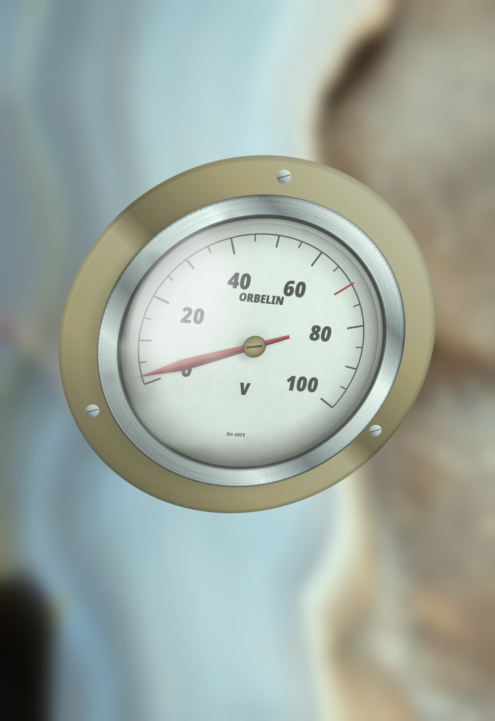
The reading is 2.5; V
